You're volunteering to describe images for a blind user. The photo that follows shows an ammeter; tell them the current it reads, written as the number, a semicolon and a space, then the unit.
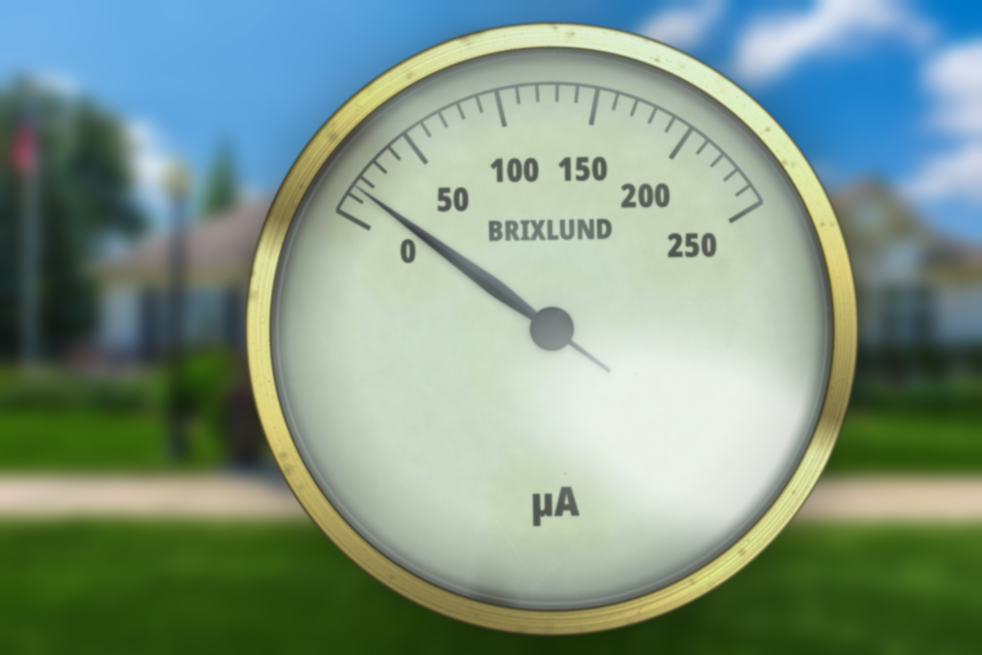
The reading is 15; µA
